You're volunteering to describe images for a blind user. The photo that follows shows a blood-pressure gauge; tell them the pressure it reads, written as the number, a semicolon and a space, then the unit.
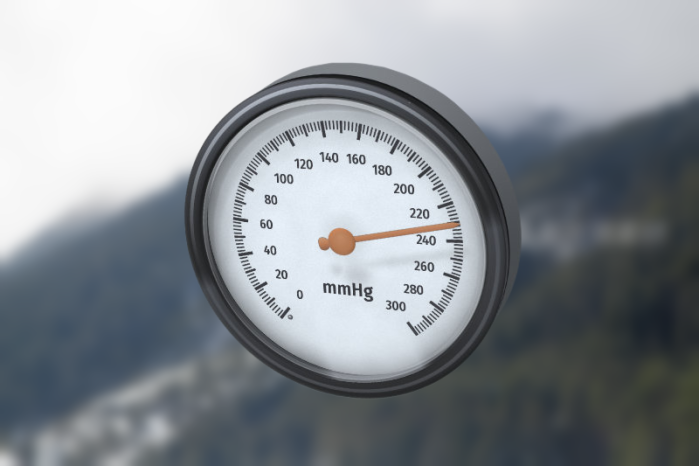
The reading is 230; mmHg
